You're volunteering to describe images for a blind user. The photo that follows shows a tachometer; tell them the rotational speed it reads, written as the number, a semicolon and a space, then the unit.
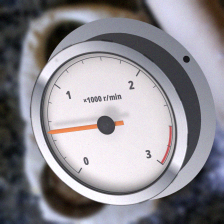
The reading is 500; rpm
